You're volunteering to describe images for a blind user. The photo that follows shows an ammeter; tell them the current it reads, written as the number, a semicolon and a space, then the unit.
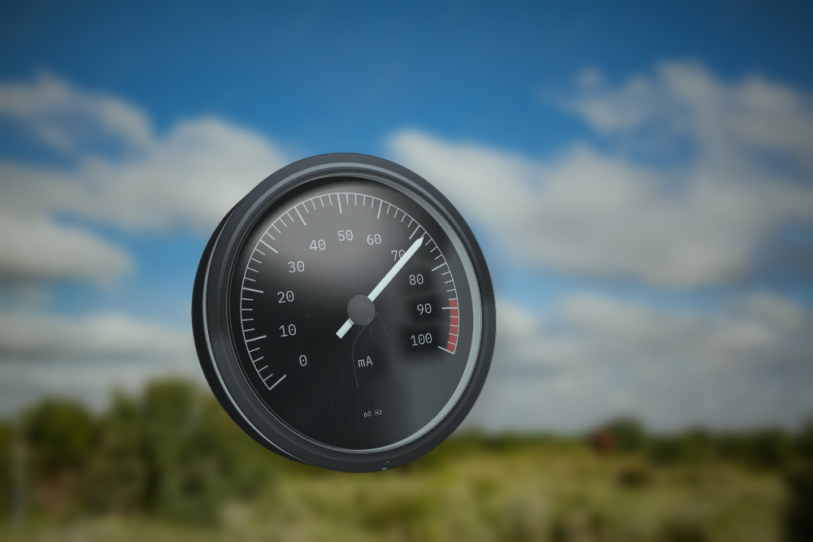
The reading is 72; mA
